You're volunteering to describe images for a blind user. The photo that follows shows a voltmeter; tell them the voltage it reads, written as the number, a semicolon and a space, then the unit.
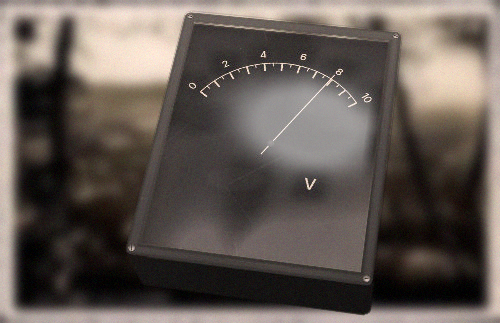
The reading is 8; V
